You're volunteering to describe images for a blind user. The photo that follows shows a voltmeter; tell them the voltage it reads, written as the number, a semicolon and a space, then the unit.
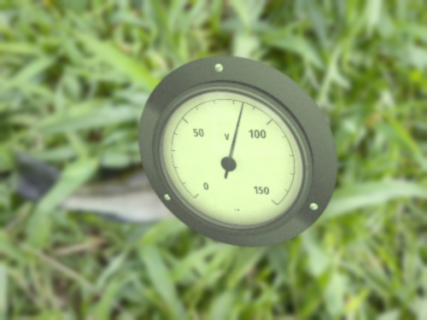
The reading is 85; V
